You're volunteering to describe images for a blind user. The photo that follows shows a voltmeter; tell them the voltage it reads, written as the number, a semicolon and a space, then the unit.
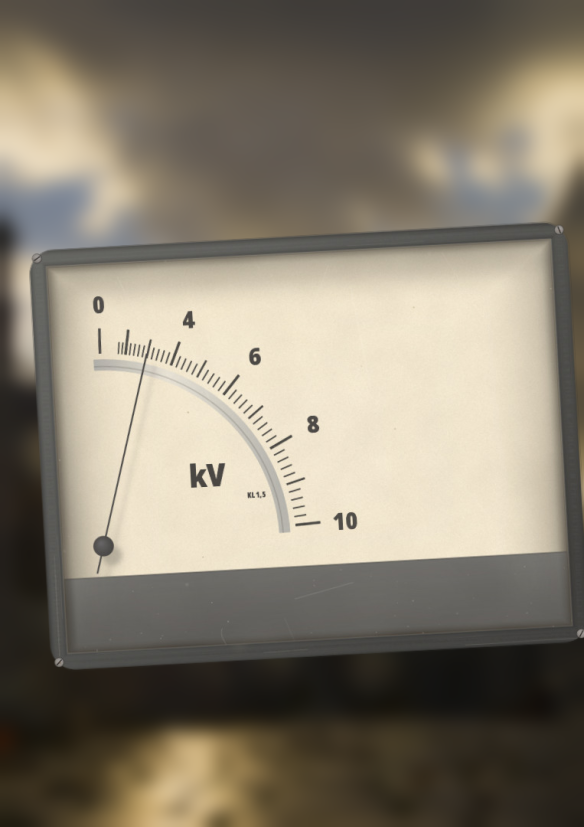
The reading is 3; kV
